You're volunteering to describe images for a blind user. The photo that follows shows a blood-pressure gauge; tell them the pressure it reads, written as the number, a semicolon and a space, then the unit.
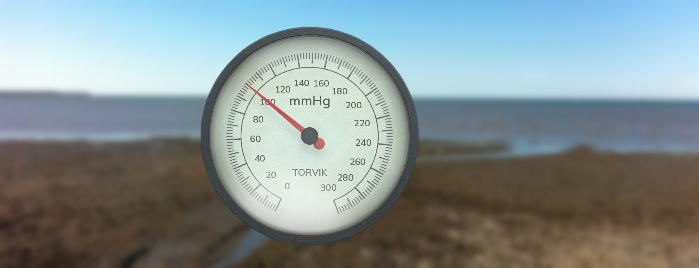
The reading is 100; mmHg
